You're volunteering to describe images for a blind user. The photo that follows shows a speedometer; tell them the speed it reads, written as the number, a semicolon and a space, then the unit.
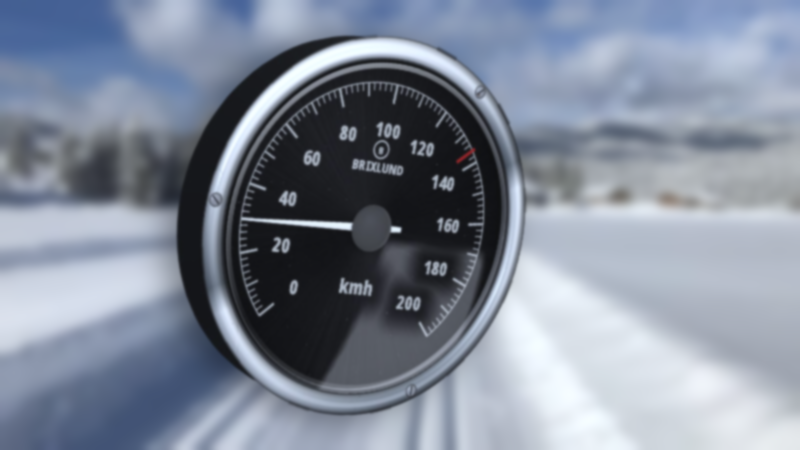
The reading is 30; km/h
